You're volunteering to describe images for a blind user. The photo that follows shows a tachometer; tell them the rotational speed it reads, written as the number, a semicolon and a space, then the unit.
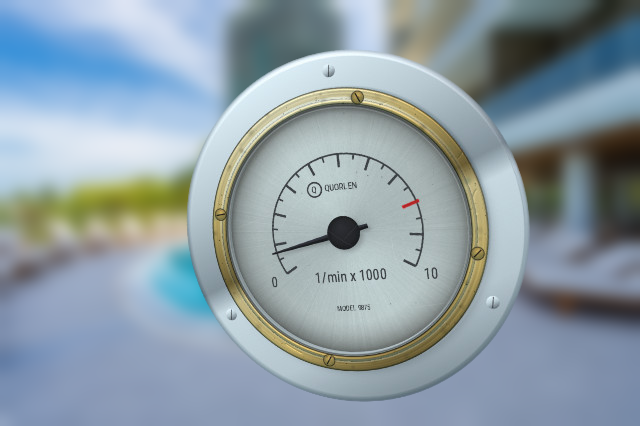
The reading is 750; rpm
